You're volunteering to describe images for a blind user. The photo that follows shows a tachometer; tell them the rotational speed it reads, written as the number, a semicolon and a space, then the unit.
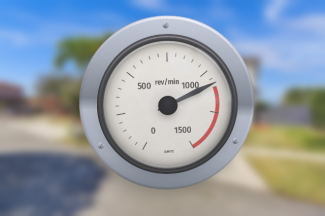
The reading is 1075; rpm
